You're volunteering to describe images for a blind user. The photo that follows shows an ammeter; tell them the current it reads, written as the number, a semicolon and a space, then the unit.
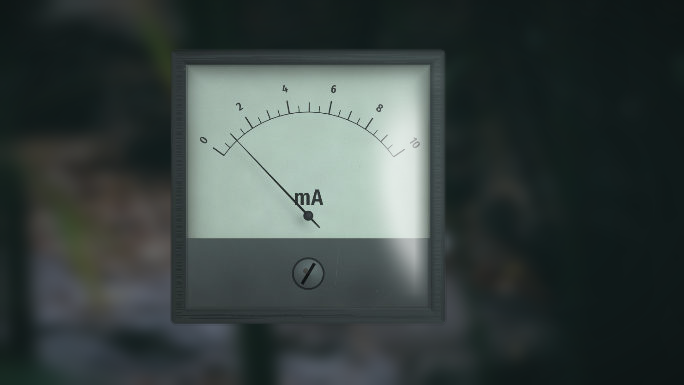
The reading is 1; mA
